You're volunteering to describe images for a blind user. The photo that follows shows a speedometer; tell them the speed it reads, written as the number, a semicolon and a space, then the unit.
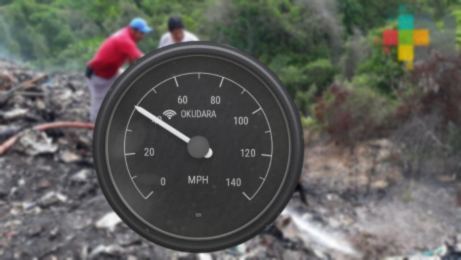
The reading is 40; mph
